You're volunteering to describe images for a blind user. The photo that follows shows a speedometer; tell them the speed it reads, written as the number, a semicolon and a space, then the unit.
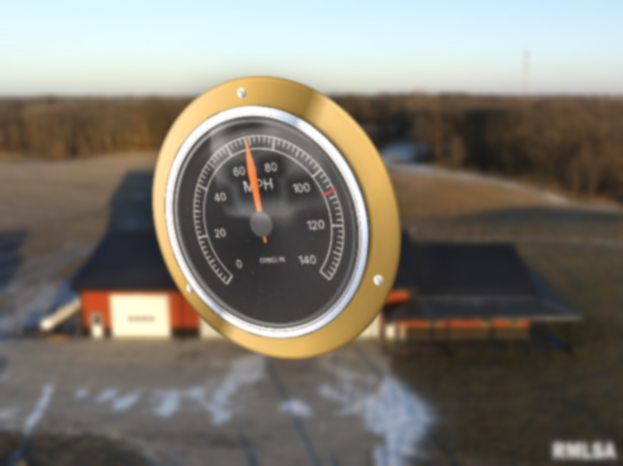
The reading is 70; mph
